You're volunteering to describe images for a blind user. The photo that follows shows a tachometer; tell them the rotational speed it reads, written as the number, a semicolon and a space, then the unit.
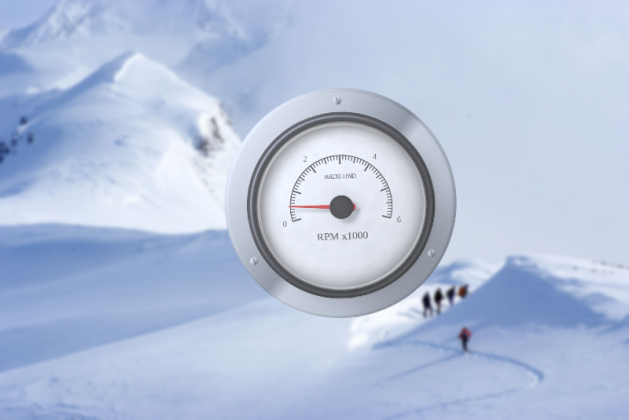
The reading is 500; rpm
